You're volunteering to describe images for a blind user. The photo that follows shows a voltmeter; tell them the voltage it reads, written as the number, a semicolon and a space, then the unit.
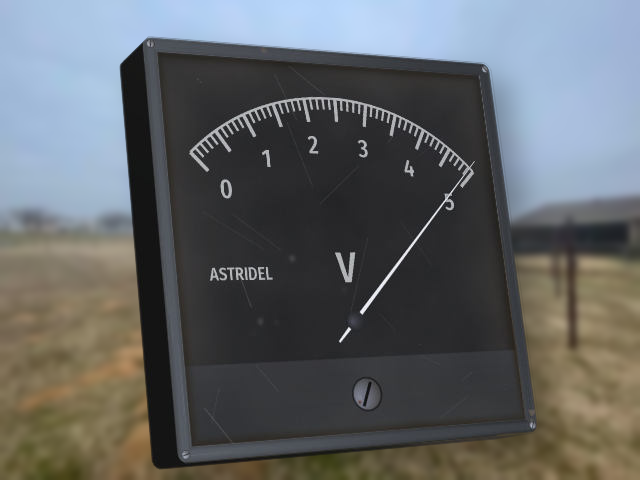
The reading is 4.9; V
